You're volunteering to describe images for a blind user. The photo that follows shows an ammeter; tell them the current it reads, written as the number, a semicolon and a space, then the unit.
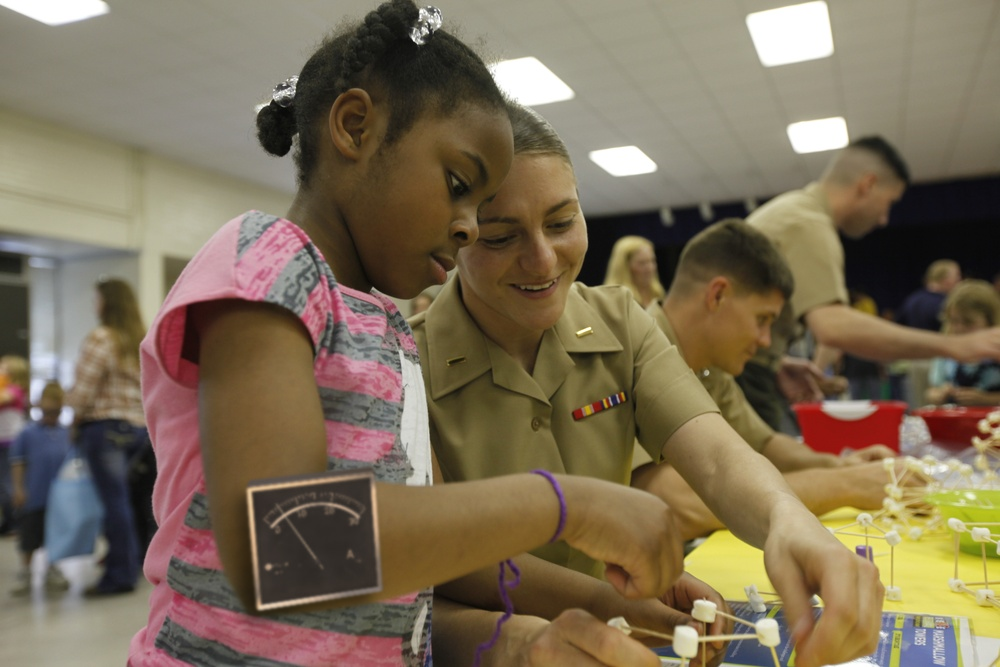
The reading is 5; A
